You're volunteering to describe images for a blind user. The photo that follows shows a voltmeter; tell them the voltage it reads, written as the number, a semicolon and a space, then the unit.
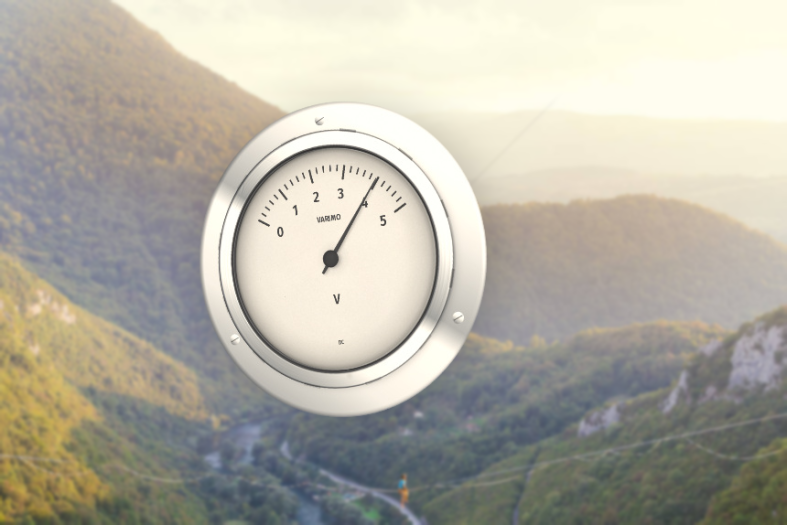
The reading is 4; V
